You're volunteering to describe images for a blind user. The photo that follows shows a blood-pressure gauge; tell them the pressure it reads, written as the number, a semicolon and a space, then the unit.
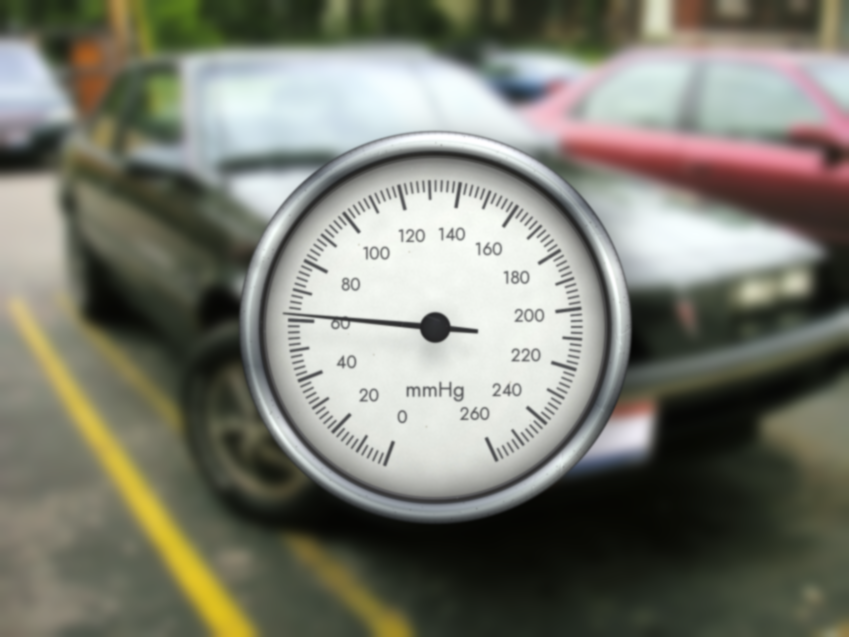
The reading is 62; mmHg
